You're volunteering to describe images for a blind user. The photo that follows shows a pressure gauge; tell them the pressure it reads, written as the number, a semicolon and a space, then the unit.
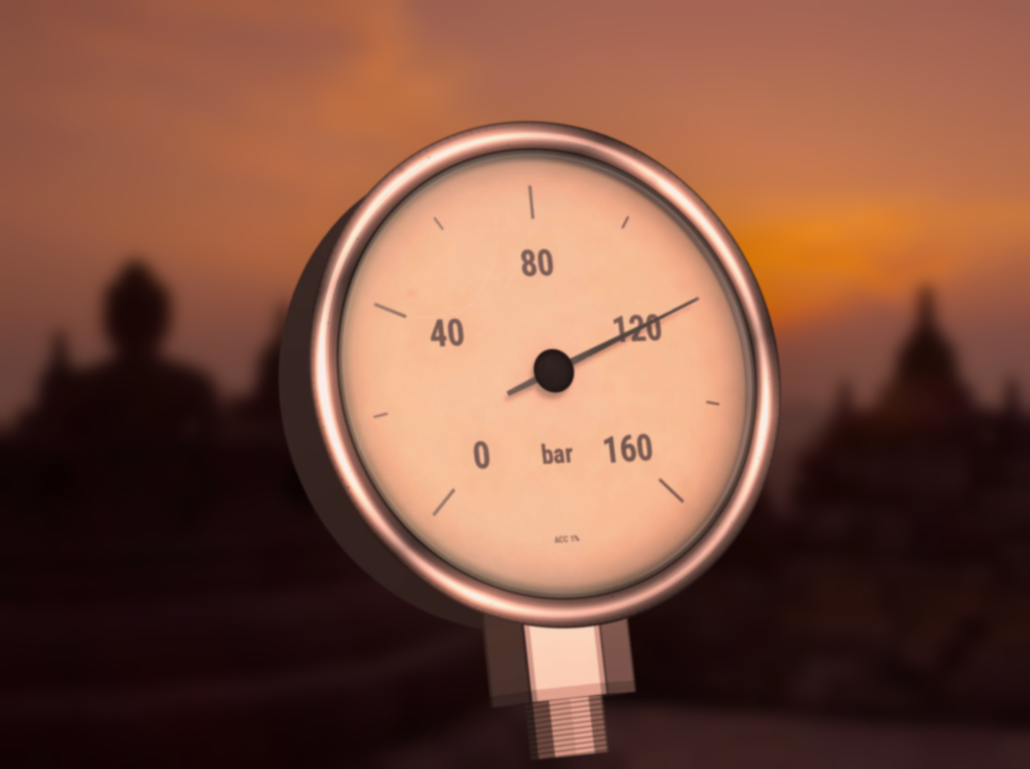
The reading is 120; bar
